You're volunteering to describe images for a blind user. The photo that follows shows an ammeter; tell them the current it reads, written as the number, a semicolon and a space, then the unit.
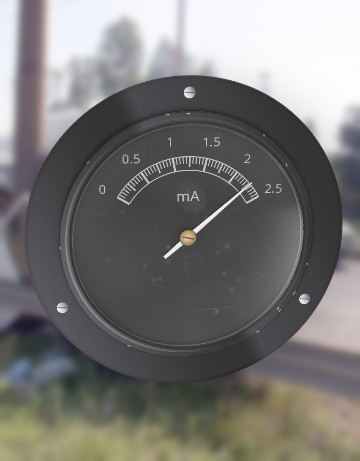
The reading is 2.25; mA
